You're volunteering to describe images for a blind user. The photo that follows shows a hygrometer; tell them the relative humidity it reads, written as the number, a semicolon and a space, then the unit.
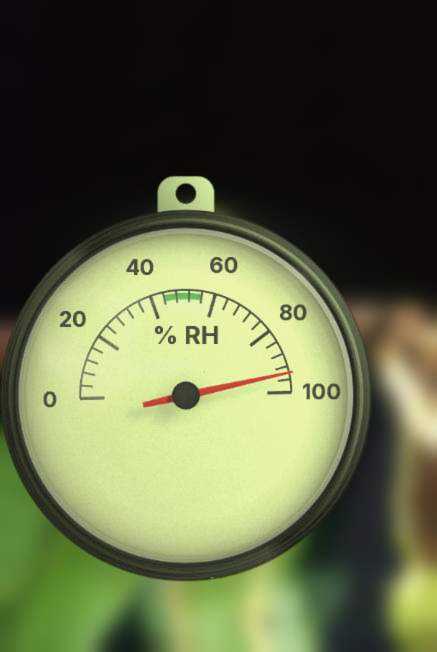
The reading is 94; %
